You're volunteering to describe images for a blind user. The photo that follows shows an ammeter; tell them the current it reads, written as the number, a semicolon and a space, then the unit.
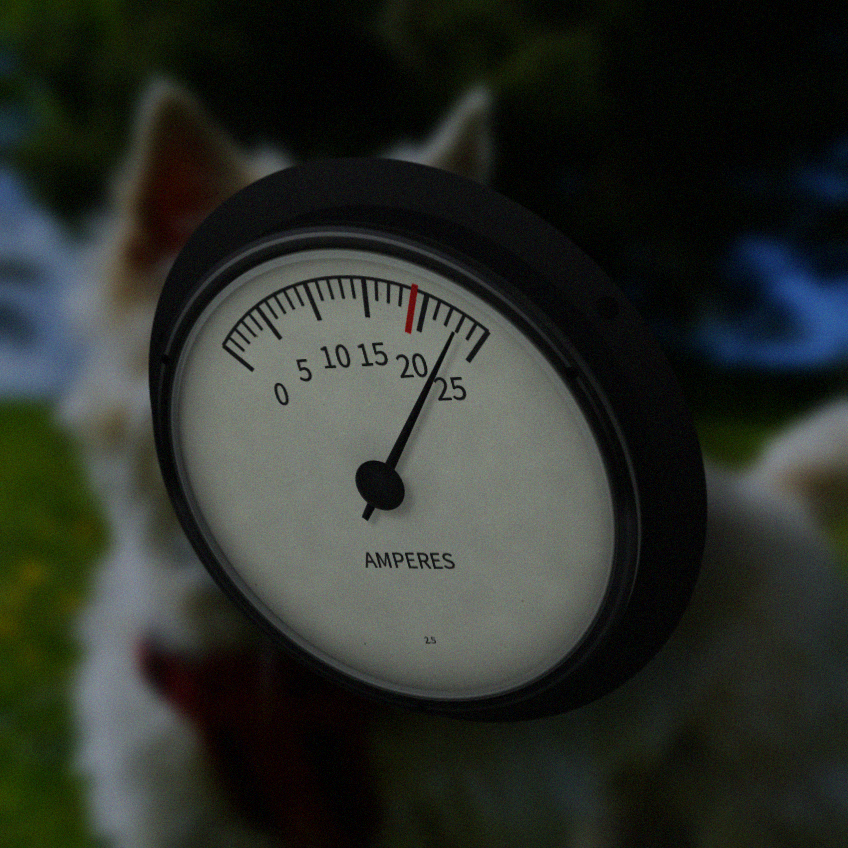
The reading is 23; A
